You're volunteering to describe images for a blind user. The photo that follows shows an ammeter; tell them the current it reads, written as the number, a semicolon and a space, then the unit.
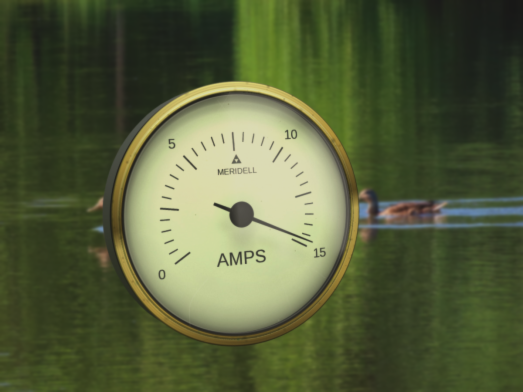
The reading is 14.75; A
